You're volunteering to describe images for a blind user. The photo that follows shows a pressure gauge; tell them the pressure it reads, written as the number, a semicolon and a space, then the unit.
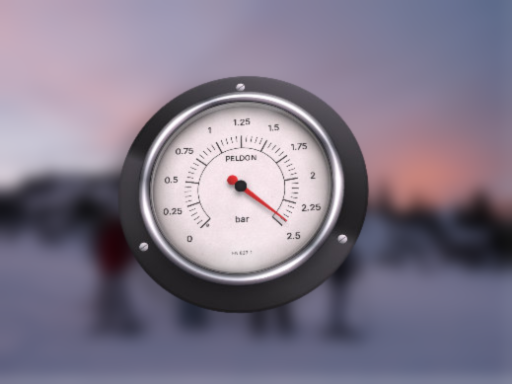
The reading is 2.45; bar
